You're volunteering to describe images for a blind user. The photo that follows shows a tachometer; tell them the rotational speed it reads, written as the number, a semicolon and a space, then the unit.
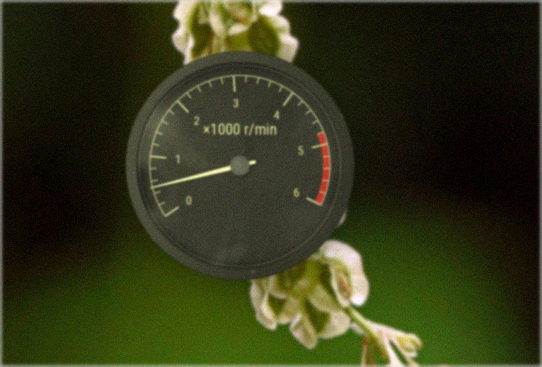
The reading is 500; rpm
